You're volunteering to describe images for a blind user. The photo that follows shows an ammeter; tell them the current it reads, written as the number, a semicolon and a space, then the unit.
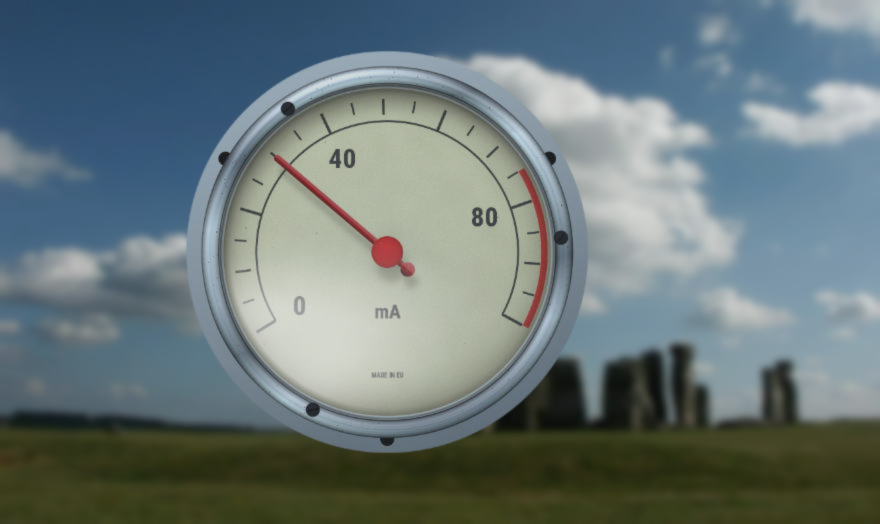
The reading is 30; mA
